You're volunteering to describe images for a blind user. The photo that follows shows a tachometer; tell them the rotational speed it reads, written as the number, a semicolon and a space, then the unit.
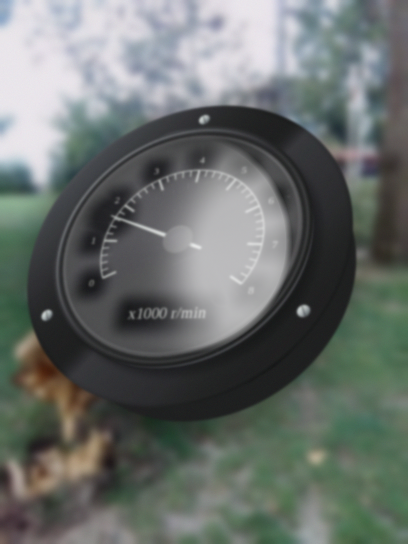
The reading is 1600; rpm
